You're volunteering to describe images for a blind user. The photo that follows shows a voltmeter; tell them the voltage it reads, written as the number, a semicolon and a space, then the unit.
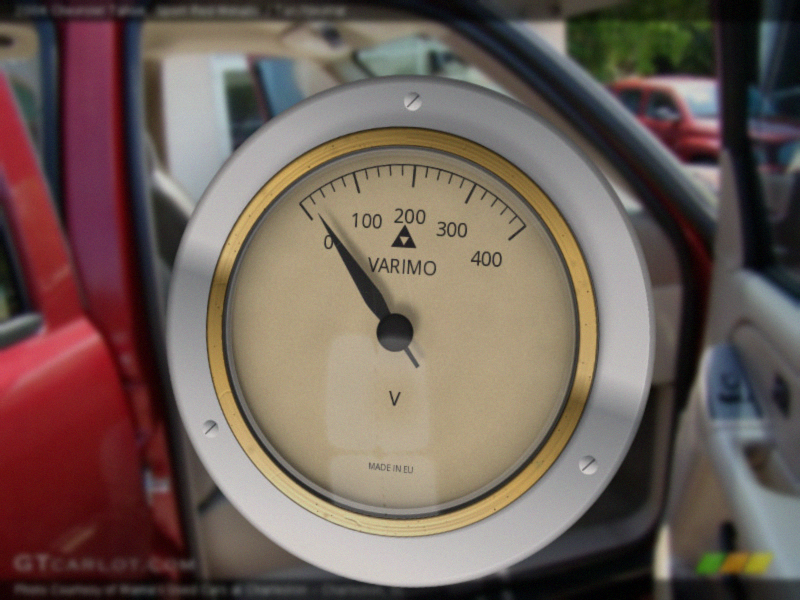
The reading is 20; V
